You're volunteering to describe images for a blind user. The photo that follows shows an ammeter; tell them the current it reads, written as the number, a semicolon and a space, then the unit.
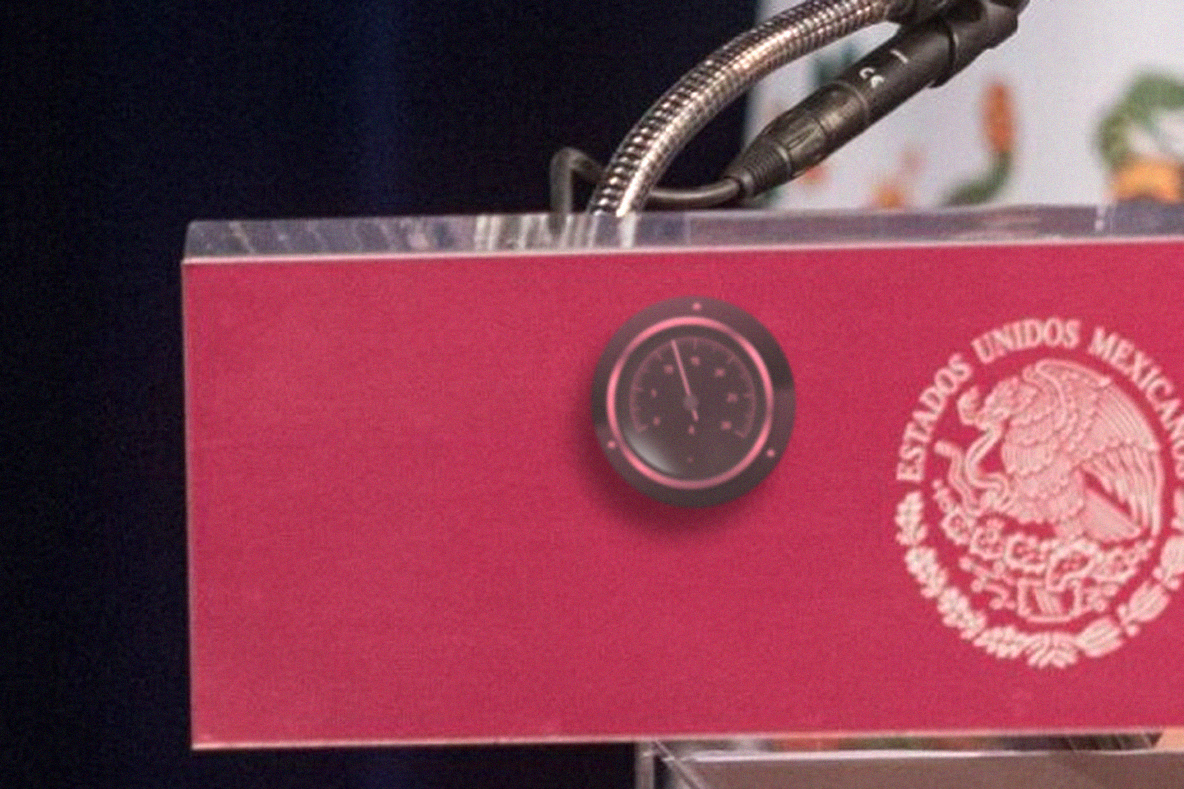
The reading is 12.5; A
